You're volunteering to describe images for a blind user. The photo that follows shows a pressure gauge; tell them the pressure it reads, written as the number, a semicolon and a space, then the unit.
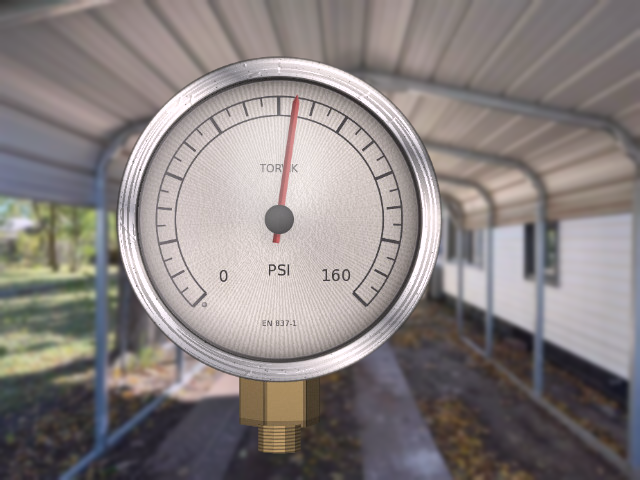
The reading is 85; psi
